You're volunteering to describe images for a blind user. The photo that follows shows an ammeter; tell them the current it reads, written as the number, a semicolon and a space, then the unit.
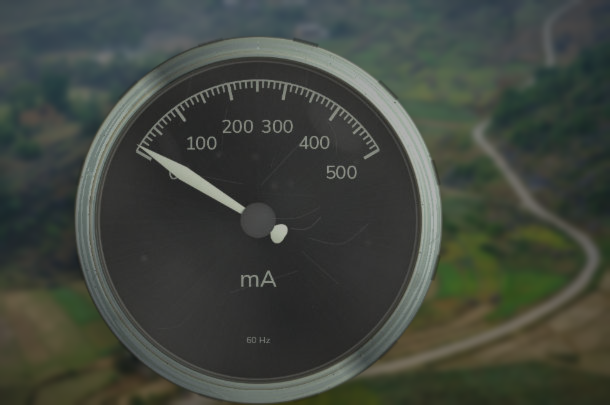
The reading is 10; mA
